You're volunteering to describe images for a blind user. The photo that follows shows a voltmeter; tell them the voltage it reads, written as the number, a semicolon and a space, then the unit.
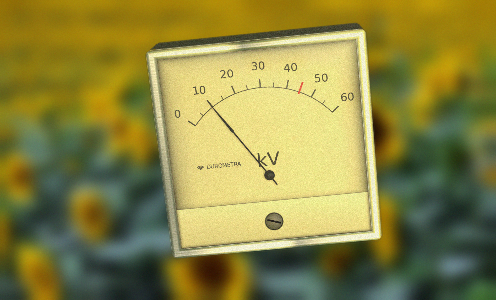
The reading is 10; kV
